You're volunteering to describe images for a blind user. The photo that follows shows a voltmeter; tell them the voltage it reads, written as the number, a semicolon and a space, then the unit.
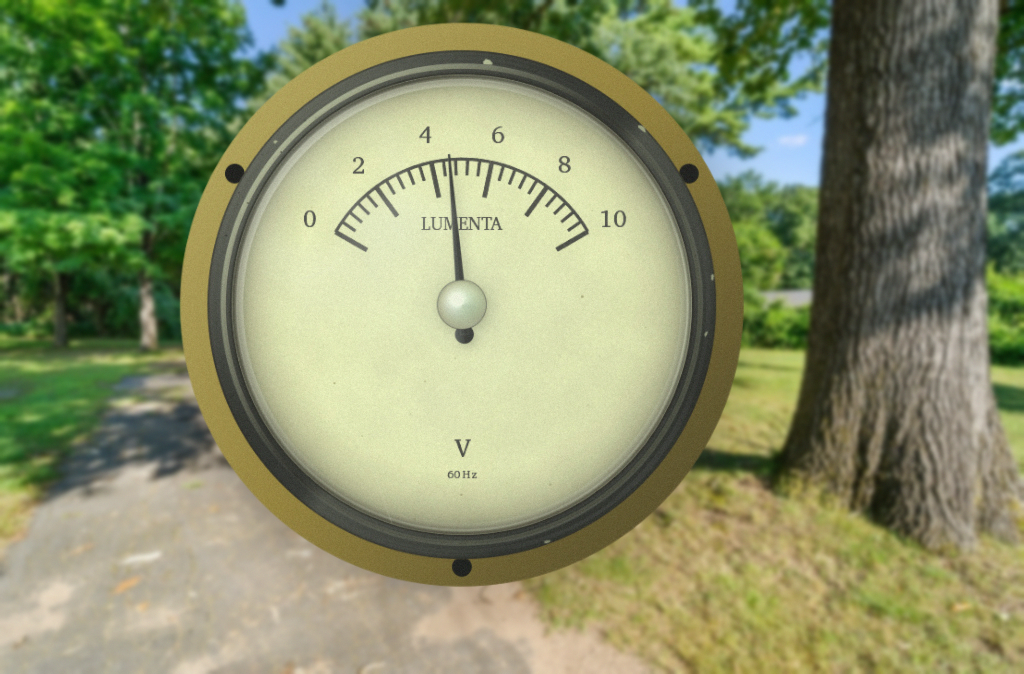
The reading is 4.6; V
